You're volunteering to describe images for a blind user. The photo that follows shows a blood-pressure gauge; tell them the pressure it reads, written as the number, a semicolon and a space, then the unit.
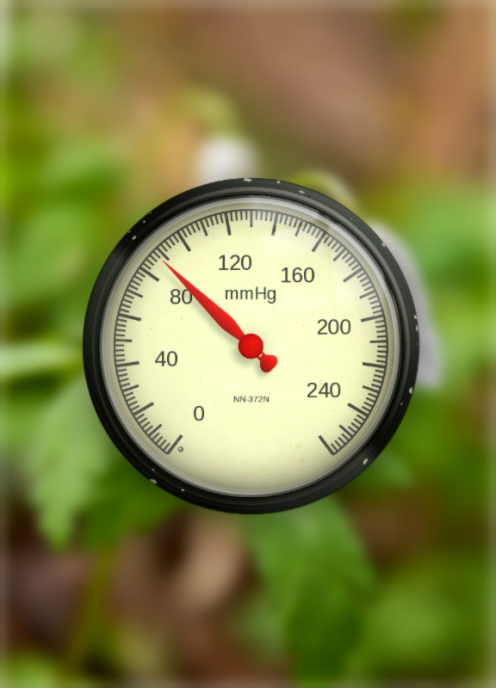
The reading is 88; mmHg
